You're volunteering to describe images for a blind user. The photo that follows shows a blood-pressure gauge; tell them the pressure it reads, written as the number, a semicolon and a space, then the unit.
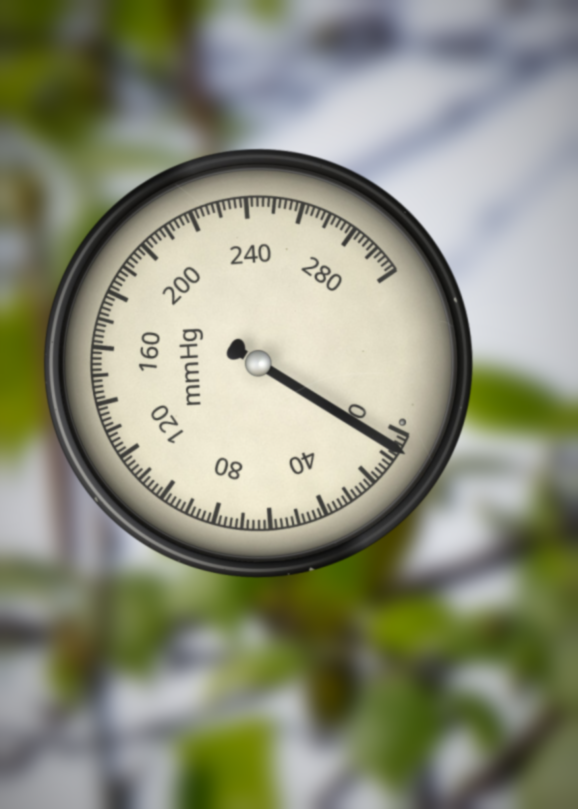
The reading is 6; mmHg
